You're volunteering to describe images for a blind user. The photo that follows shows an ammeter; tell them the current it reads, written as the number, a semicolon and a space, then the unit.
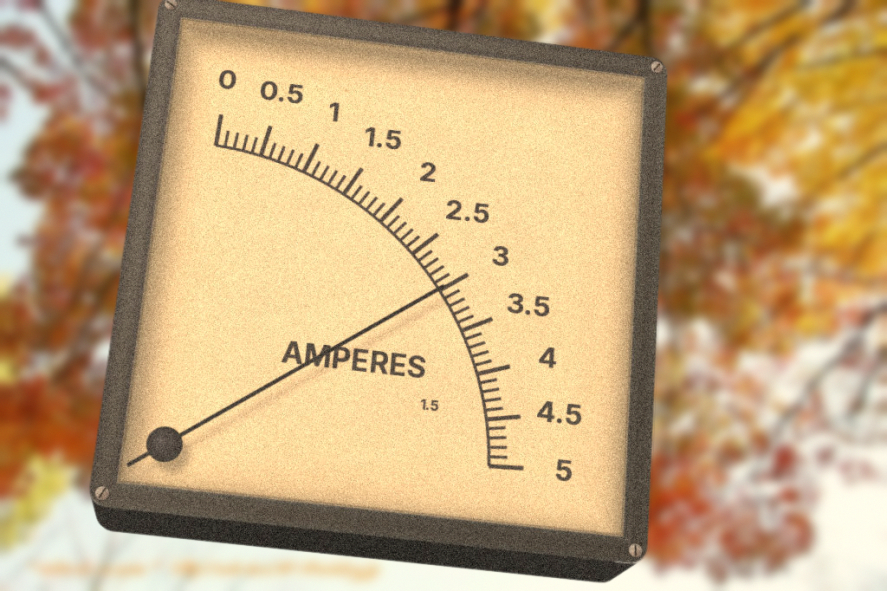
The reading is 3; A
